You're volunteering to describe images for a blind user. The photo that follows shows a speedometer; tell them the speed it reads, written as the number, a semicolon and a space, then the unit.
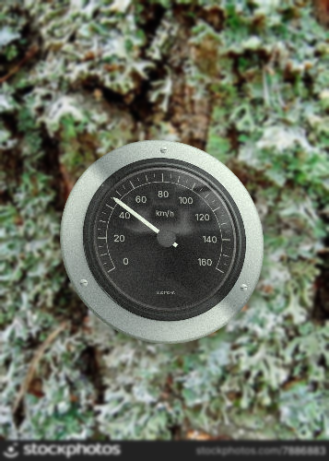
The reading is 45; km/h
